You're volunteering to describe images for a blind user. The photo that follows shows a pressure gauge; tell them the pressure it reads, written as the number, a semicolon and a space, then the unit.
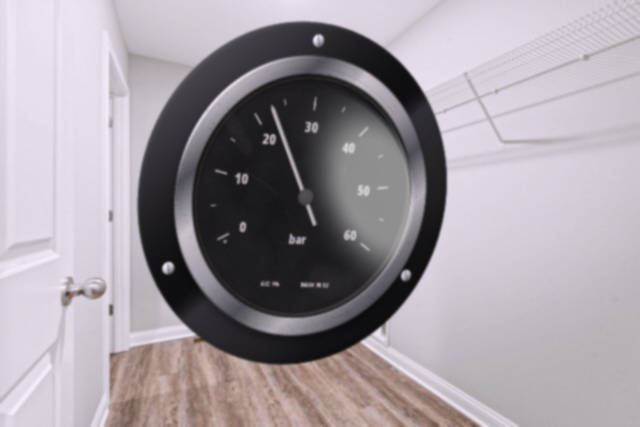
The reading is 22.5; bar
